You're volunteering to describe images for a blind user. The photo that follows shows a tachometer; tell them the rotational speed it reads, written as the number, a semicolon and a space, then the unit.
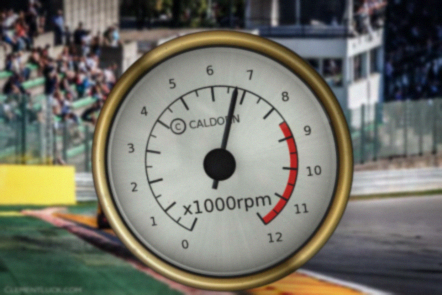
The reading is 6750; rpm
